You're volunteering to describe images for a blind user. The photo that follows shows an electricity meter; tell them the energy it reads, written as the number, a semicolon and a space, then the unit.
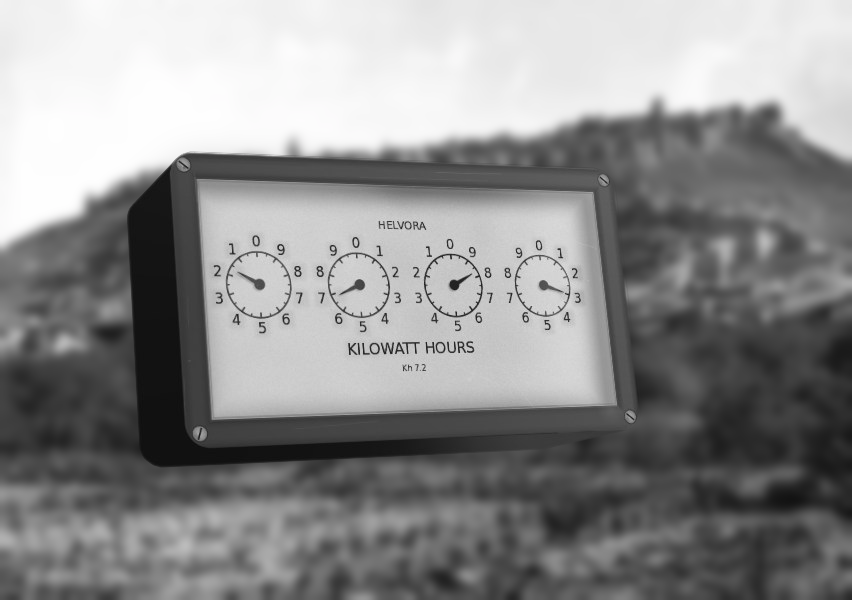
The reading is 1683; kWh
